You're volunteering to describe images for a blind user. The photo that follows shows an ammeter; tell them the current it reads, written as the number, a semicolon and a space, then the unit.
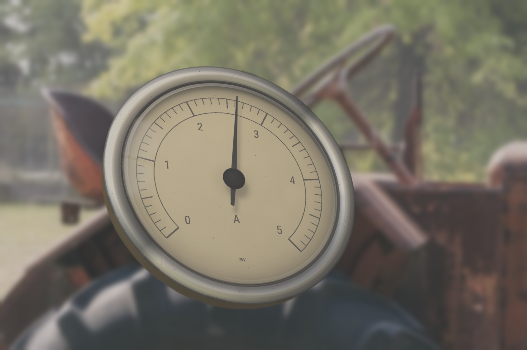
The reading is 2.6; A
